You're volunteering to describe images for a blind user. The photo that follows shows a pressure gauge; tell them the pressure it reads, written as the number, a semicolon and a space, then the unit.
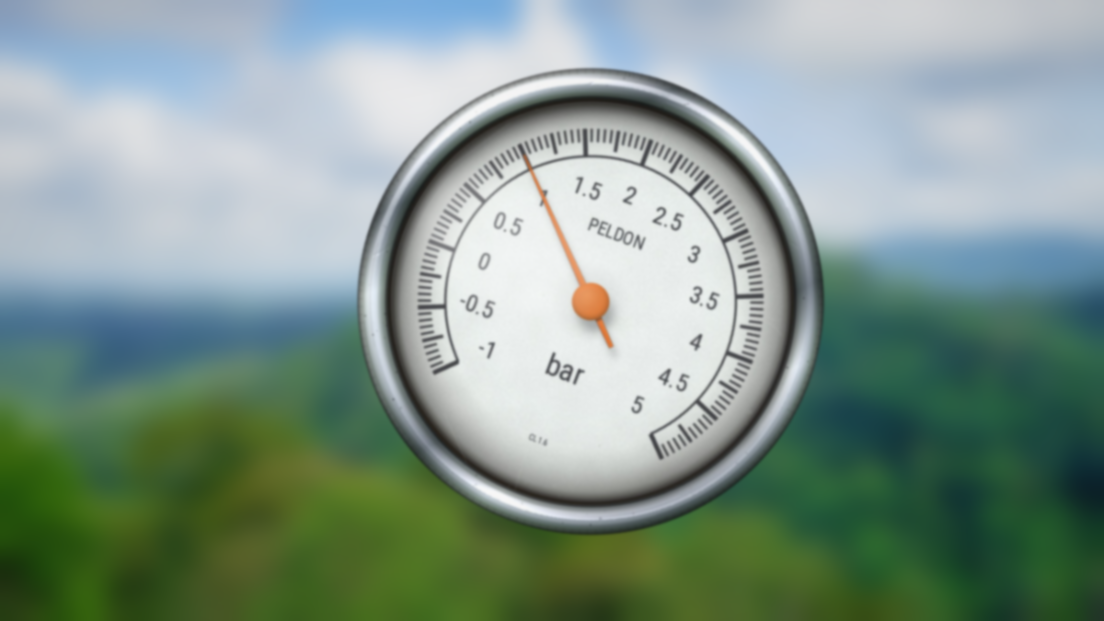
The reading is 1; bar
